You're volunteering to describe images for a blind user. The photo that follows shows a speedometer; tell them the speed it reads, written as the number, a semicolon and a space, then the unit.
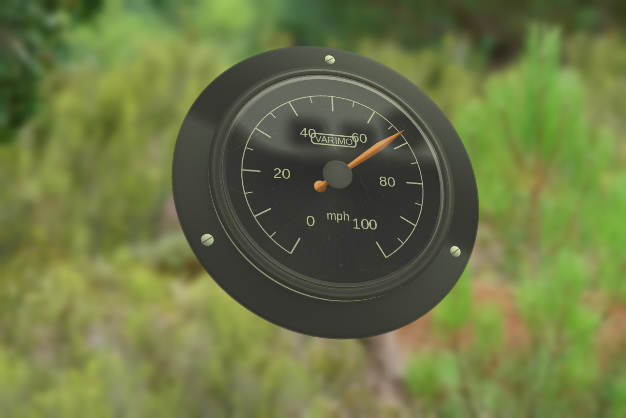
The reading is 67.5; mph
